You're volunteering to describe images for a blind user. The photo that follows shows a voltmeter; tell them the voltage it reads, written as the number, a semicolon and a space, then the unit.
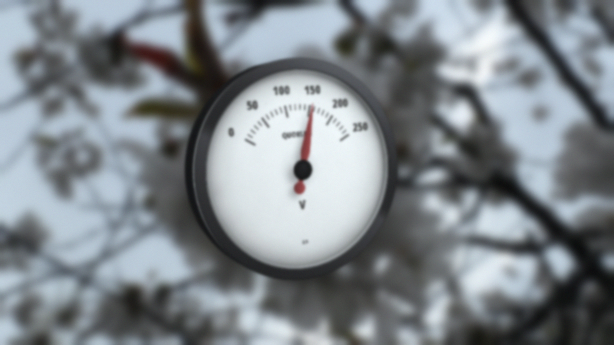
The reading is 150; V
